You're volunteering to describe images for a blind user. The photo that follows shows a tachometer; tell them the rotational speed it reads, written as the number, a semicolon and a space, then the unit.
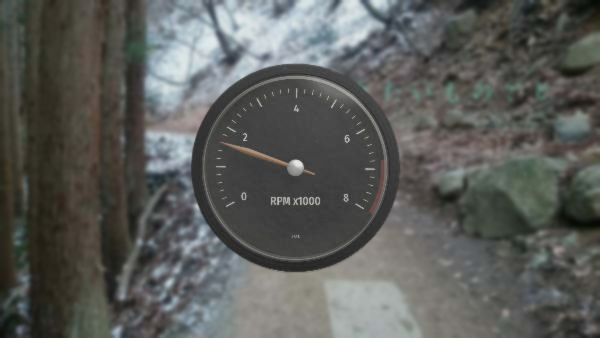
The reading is 1600; rpm
